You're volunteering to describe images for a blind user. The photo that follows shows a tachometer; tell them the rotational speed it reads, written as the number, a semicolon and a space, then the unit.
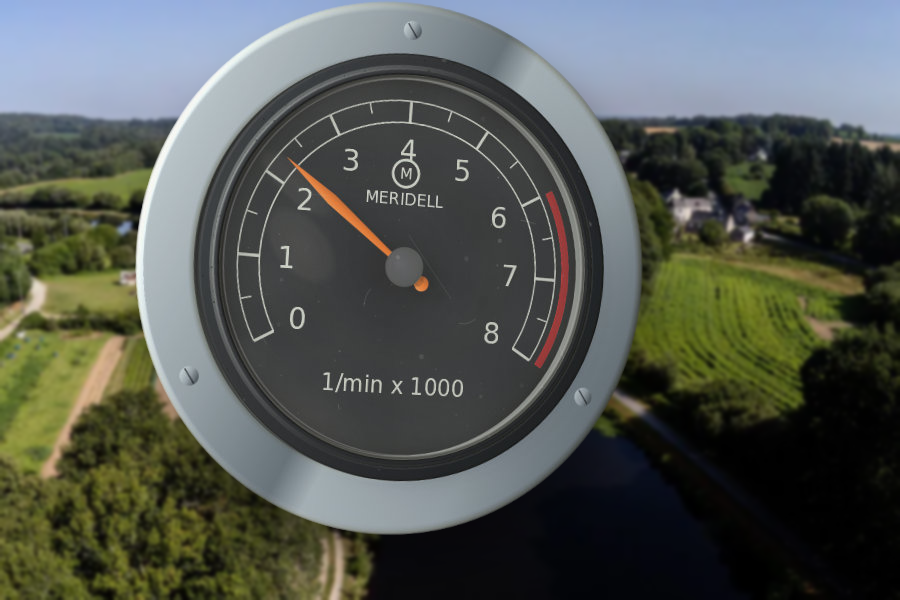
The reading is 2250; rpm
